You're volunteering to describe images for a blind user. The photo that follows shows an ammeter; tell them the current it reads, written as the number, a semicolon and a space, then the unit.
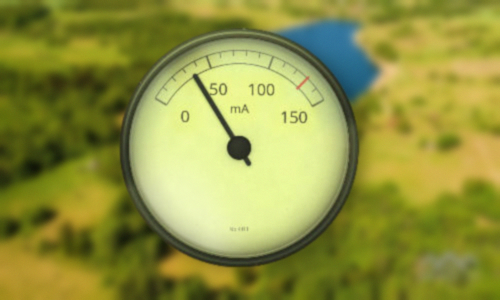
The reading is 35; mA
